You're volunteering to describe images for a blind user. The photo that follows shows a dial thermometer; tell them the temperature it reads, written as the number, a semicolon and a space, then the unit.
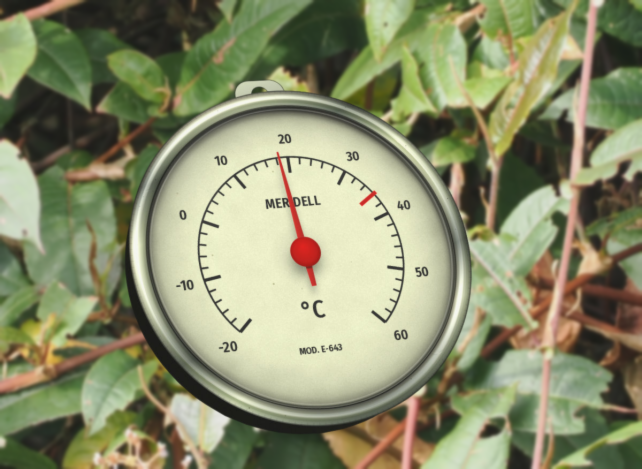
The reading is 18; °C
